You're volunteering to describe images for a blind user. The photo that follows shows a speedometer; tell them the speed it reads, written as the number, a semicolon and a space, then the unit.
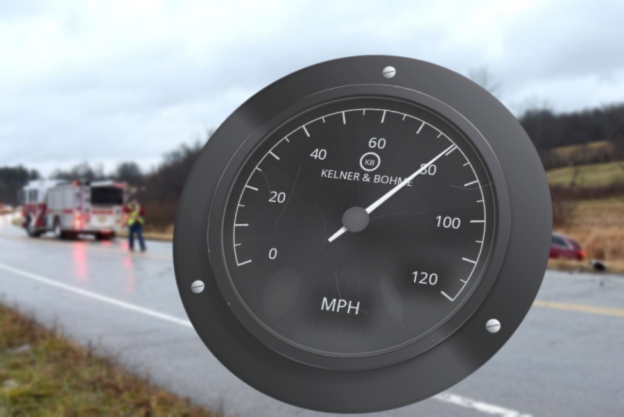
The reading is 80; mph
